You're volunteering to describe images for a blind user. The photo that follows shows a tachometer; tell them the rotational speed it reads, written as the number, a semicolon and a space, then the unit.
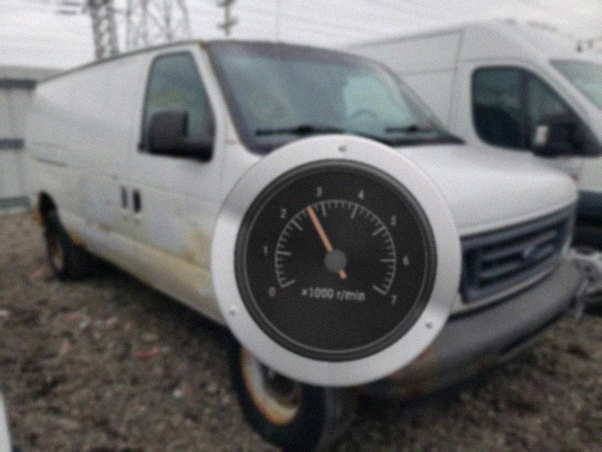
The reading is 2600; rpm
